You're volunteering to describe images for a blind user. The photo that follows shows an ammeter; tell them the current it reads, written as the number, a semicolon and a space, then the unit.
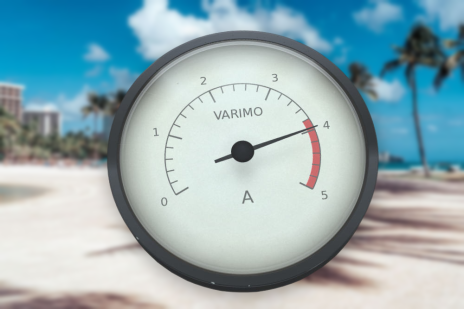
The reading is 4; A
